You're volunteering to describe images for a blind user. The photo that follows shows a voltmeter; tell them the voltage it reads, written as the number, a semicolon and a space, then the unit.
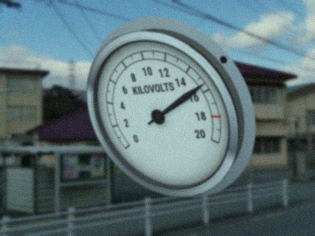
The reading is 15.5; kV
